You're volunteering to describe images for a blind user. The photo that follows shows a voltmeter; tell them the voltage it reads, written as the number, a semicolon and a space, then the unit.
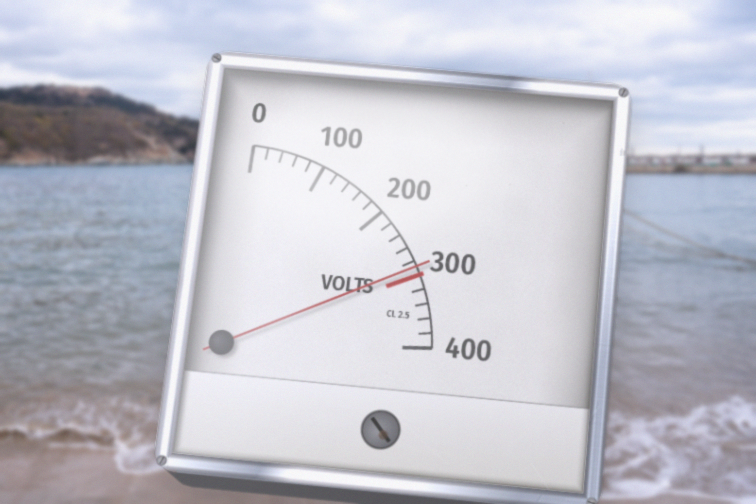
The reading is 290; V
